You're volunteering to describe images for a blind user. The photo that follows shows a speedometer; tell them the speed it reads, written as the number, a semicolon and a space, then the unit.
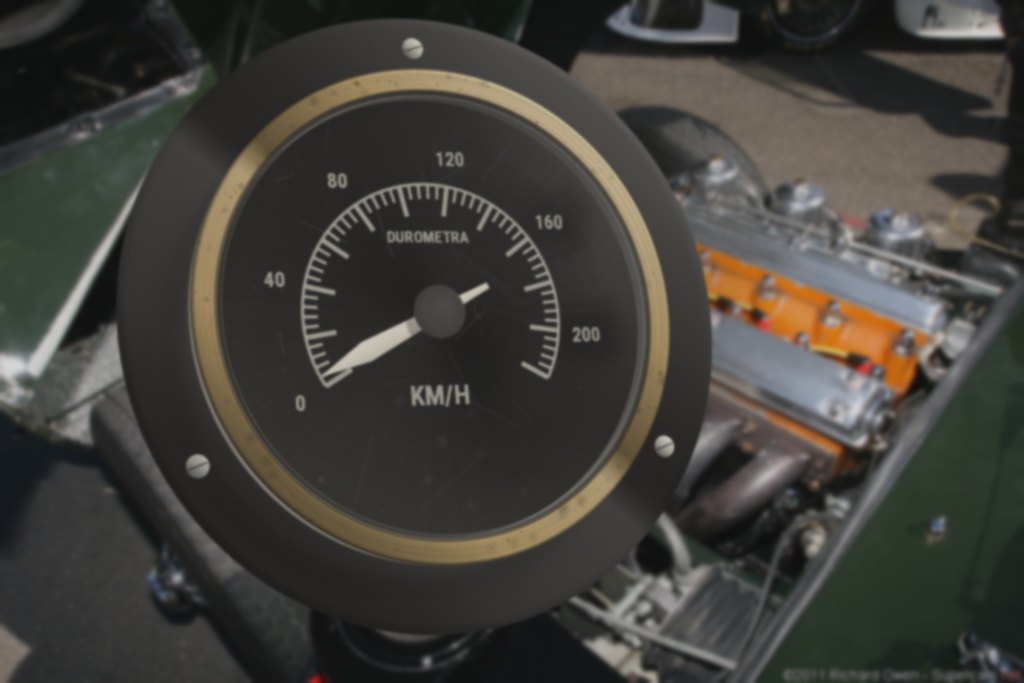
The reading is 4; km/h
